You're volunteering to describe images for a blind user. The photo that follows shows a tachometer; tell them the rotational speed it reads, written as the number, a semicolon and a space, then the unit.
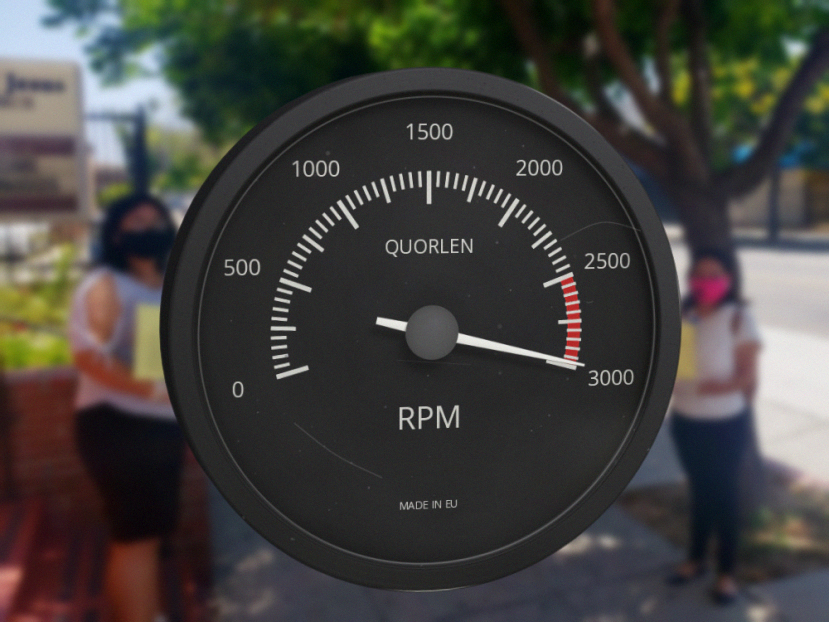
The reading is 2975; rpm
